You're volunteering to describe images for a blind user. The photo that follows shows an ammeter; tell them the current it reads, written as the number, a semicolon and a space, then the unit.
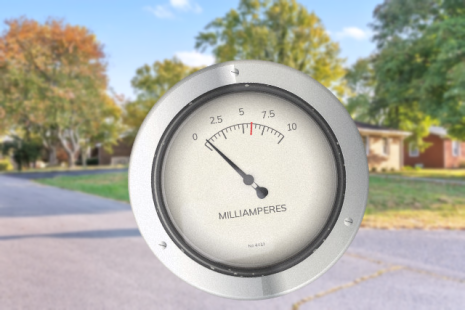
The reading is 0.5; mA
